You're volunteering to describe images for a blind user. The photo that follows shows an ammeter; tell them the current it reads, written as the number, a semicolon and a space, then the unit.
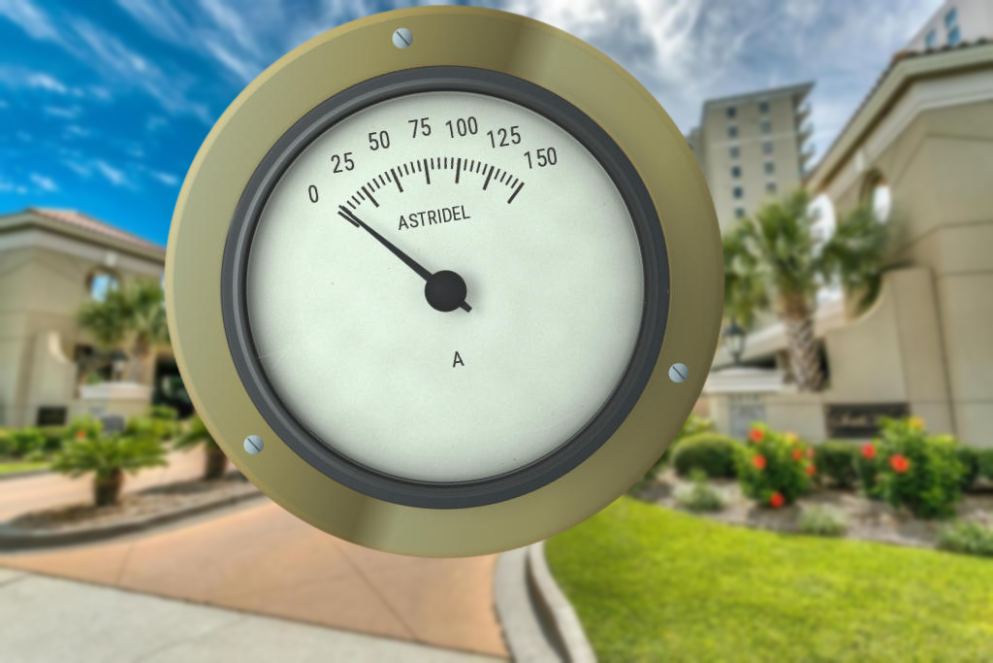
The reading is 5; A
